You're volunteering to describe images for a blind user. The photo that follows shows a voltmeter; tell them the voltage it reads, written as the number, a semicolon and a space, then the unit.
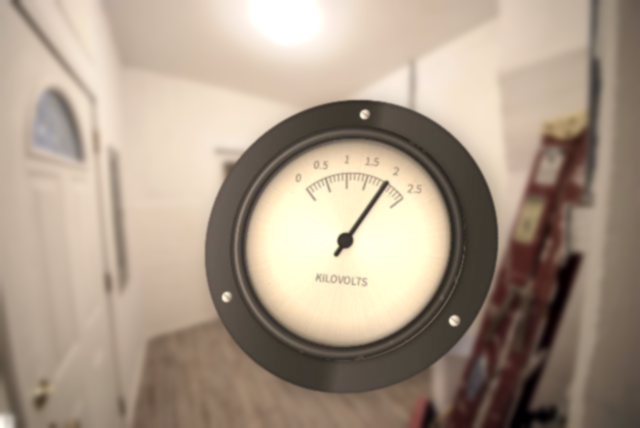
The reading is 2; kV
